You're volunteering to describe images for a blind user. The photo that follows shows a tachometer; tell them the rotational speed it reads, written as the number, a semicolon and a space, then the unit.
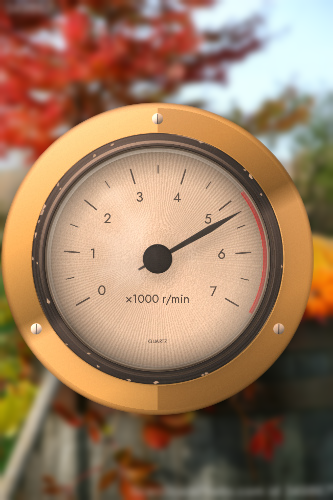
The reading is 5250; rpm
